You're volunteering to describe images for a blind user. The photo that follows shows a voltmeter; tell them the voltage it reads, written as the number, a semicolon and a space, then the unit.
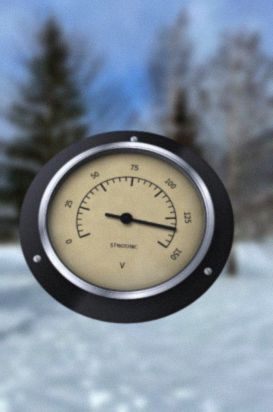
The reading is 135; V
